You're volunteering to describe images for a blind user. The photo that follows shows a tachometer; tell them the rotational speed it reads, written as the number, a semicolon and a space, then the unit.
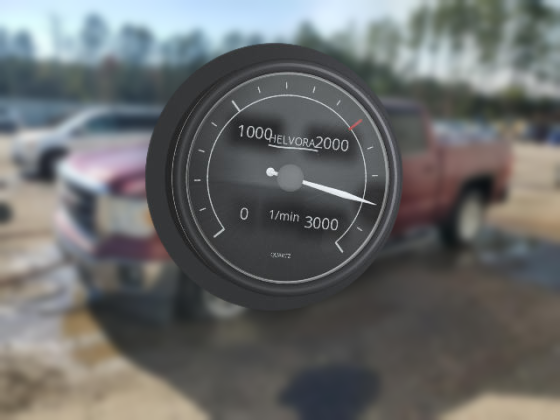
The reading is 2600; rpm
